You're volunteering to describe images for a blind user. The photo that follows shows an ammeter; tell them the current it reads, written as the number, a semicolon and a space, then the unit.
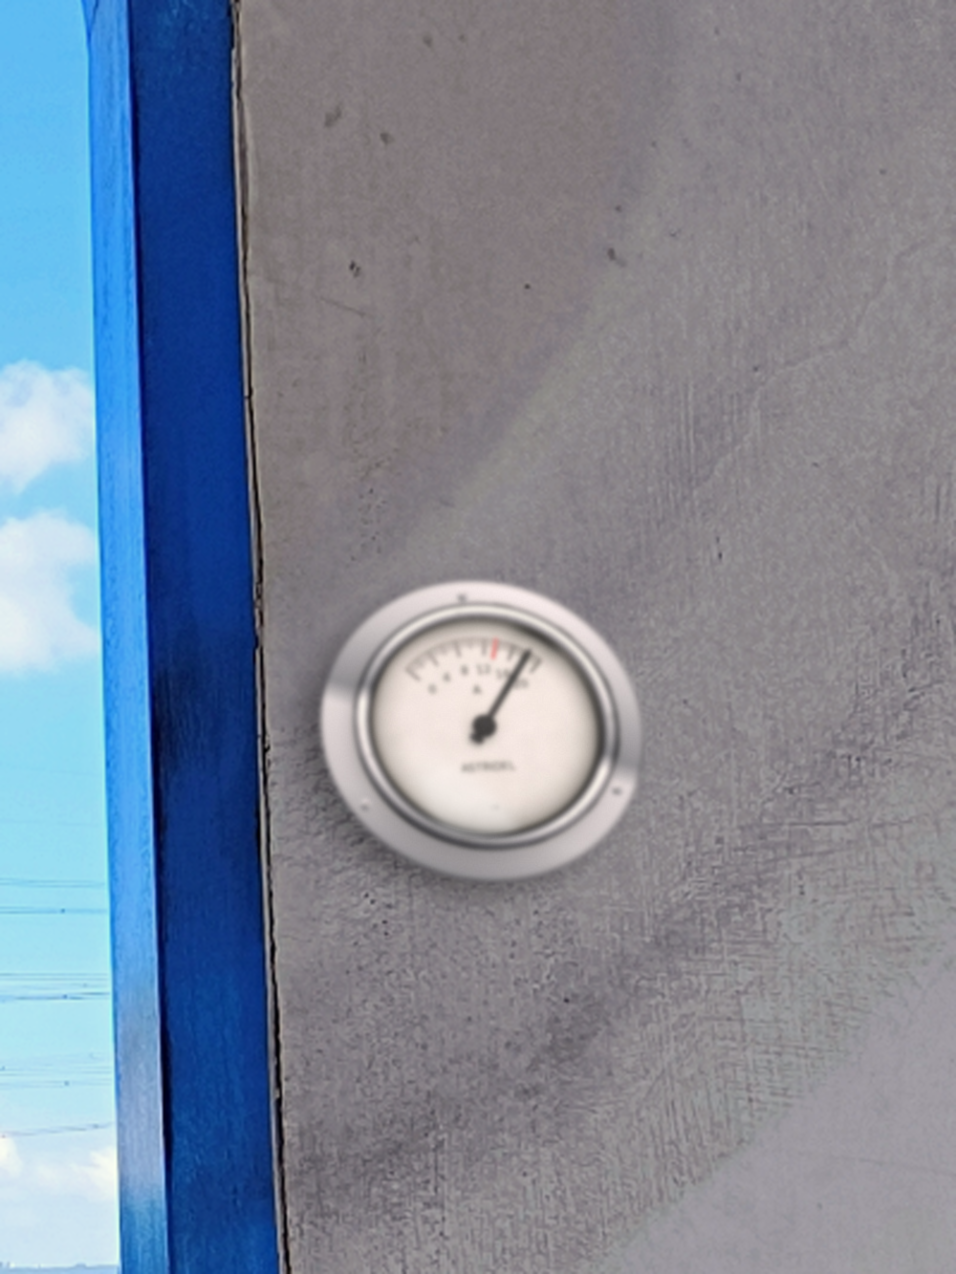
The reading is 18; A
